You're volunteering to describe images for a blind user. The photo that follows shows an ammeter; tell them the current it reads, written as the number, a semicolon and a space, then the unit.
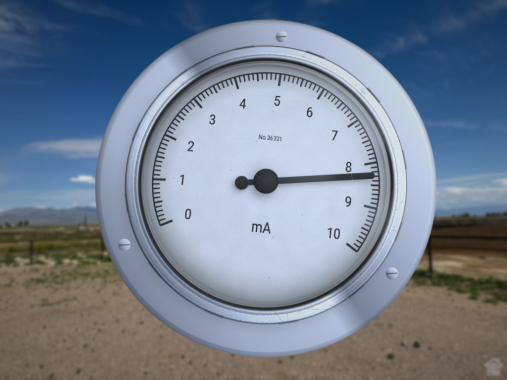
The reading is 8.3; mA
